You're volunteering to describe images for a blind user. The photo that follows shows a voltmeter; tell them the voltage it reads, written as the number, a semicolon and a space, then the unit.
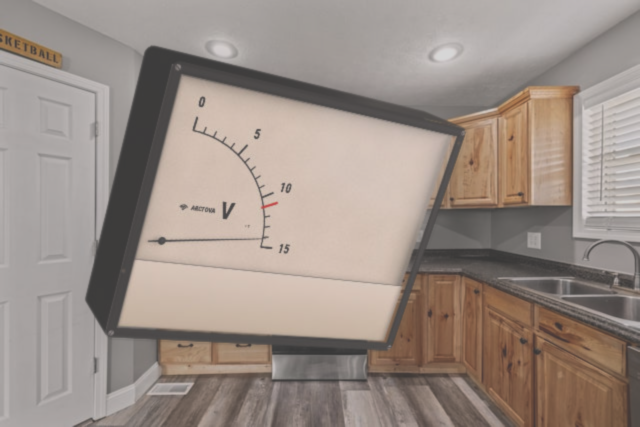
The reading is 14; V
